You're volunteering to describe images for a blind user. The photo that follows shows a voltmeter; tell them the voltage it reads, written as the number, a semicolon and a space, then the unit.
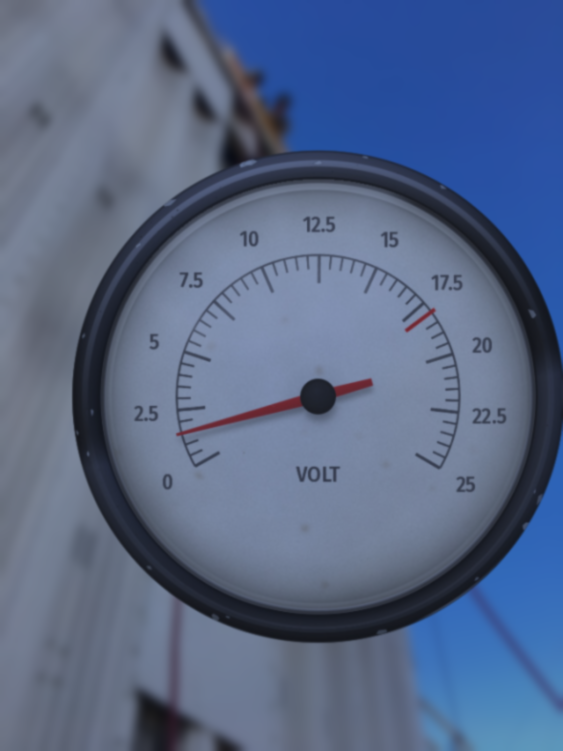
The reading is 1.5; V
